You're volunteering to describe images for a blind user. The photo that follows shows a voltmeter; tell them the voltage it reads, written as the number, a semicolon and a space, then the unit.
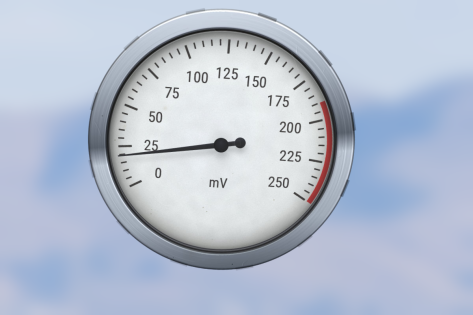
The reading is 20; mV
